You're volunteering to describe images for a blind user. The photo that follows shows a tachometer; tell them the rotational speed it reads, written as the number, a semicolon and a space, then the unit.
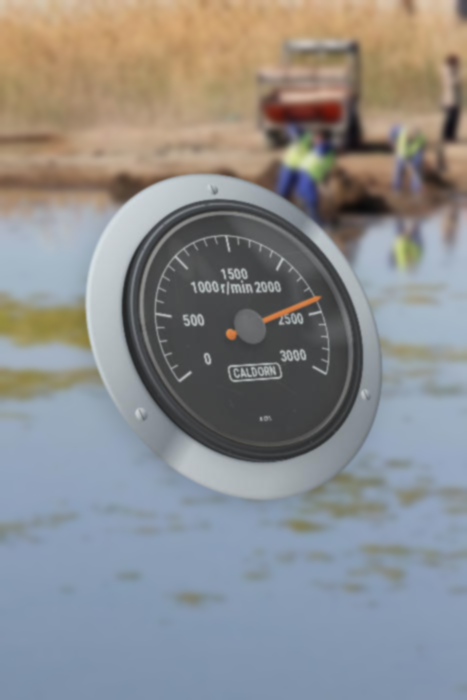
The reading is 2400; rpm
